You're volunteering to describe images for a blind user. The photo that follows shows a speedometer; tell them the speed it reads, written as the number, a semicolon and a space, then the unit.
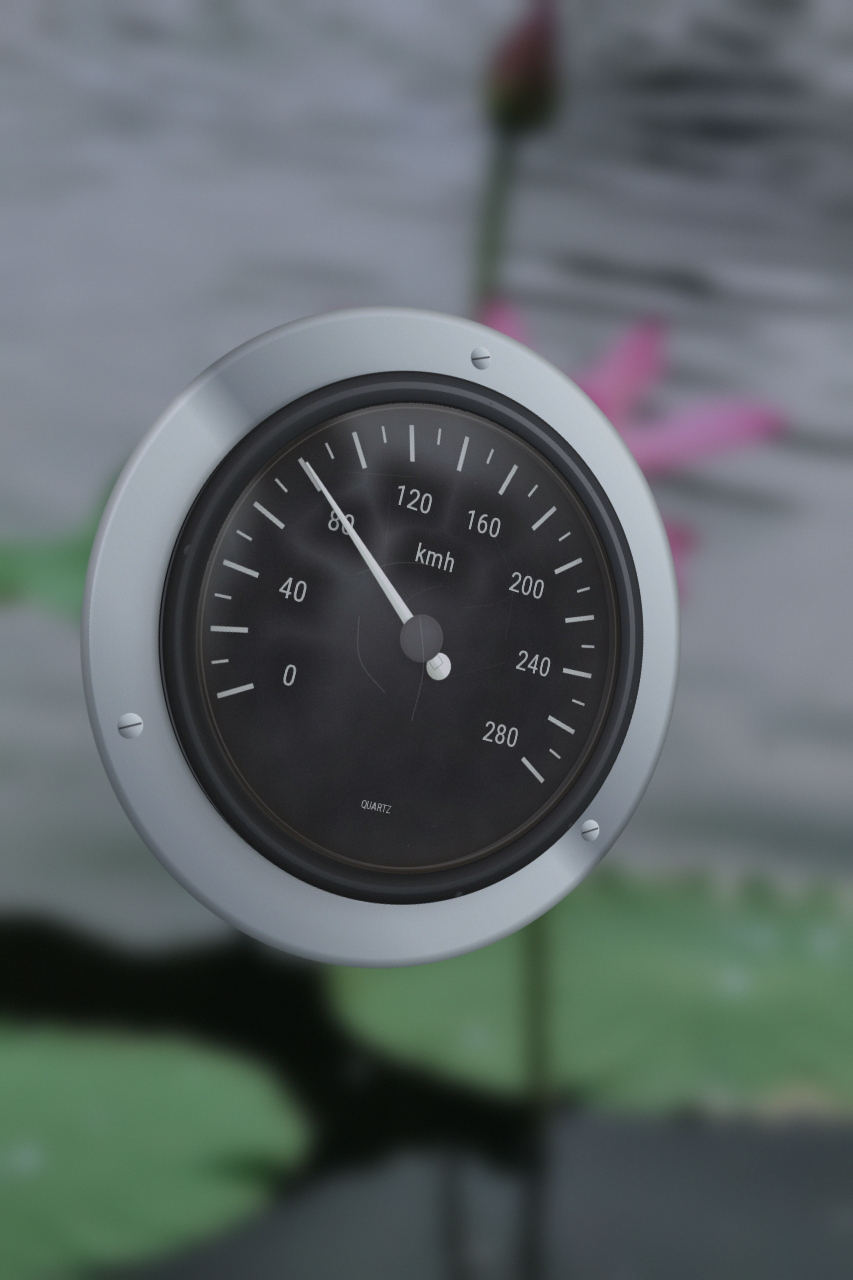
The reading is 80; km/h
